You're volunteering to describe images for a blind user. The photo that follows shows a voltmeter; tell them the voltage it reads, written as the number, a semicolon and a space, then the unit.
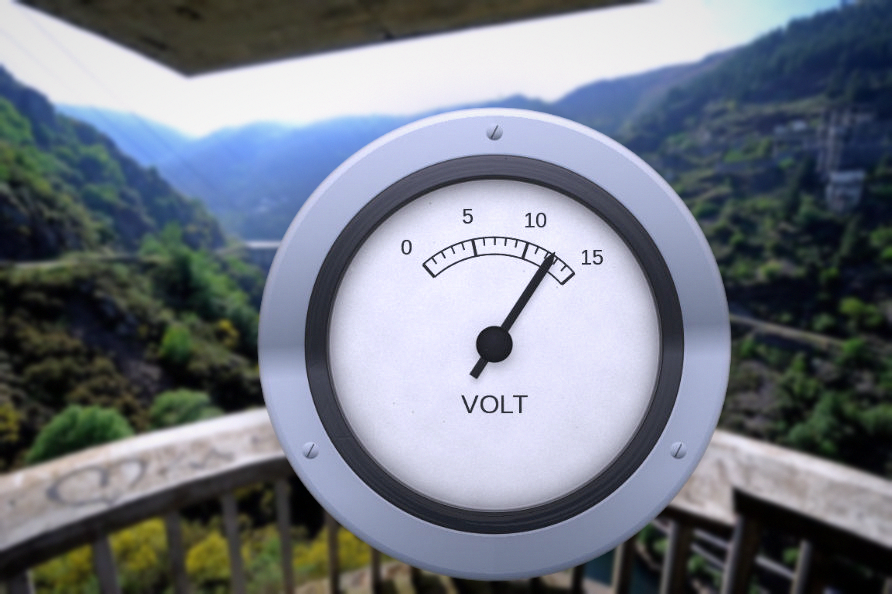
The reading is 12.5; V
